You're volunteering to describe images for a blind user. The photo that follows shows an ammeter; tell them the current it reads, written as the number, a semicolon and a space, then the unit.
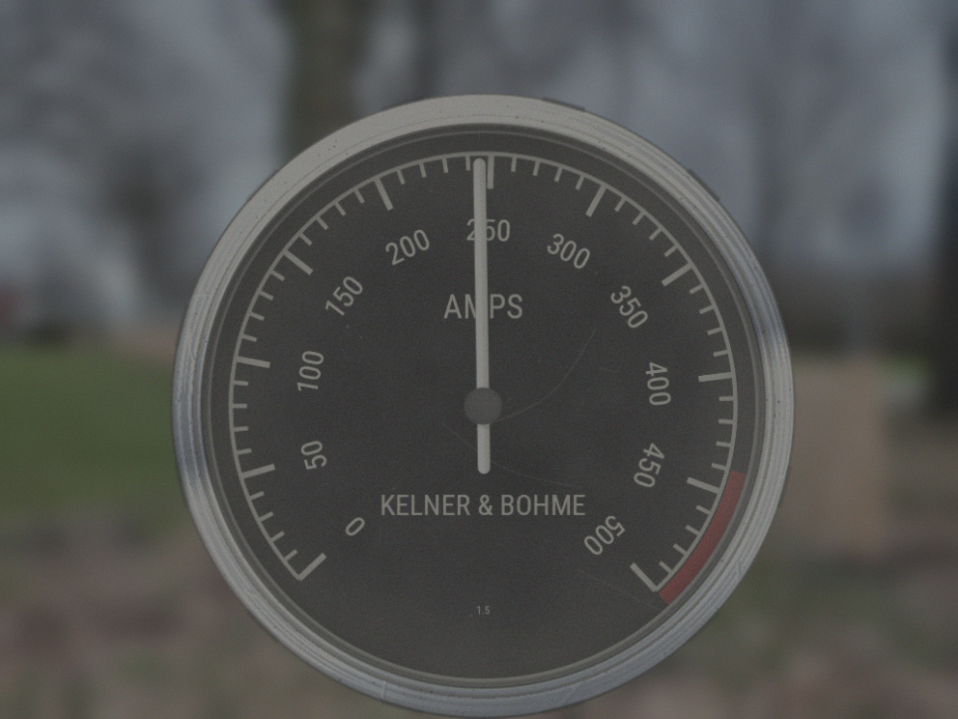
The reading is 245; A
